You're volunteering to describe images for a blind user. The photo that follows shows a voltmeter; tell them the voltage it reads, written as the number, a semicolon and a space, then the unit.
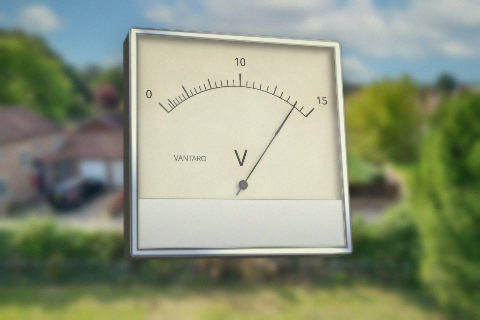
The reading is 14; V
